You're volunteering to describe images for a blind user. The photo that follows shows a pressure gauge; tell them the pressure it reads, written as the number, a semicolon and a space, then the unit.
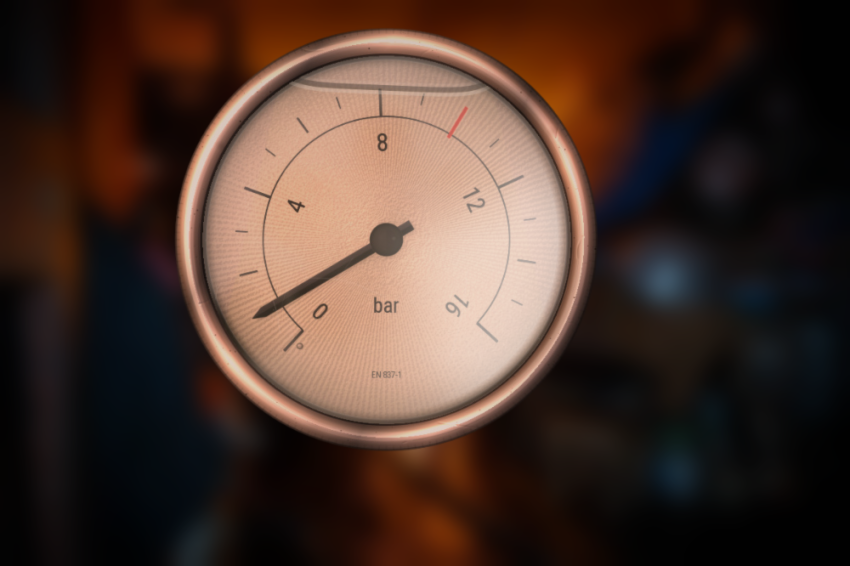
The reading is 1; bar
